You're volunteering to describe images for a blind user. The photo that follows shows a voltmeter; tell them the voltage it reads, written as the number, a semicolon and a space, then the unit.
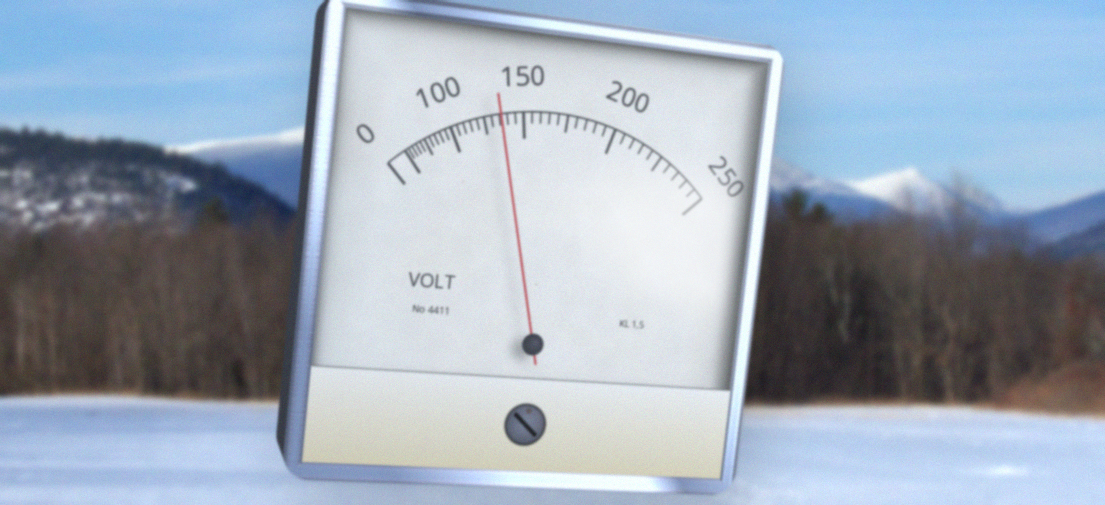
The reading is 135; V
